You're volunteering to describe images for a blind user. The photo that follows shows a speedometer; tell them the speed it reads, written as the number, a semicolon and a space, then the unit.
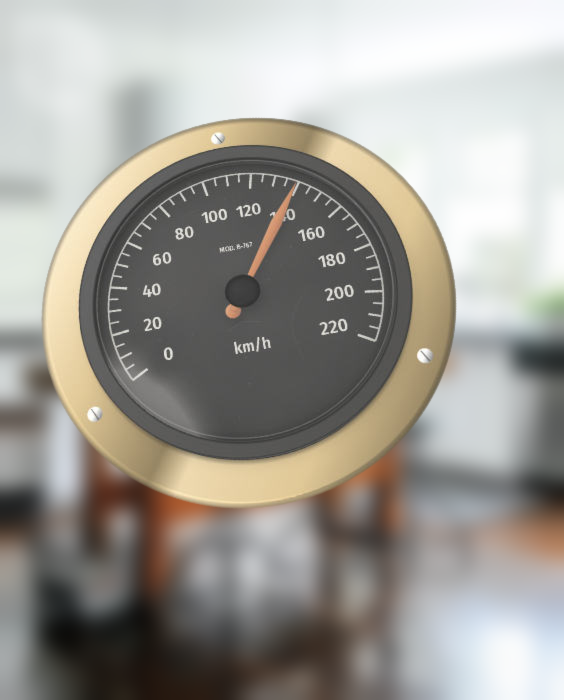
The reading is 140; km/h
